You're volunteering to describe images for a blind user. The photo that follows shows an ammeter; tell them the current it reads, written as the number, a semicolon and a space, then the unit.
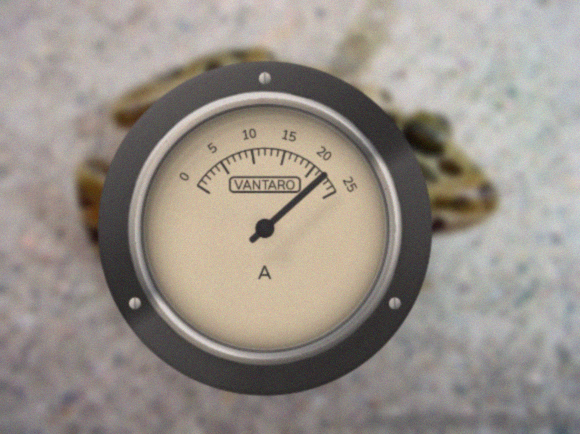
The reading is 22; A
